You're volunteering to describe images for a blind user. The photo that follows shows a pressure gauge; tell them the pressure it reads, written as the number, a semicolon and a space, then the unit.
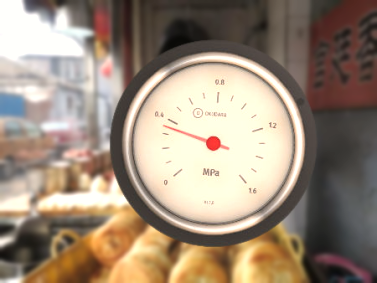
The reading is 0.35; MPa
